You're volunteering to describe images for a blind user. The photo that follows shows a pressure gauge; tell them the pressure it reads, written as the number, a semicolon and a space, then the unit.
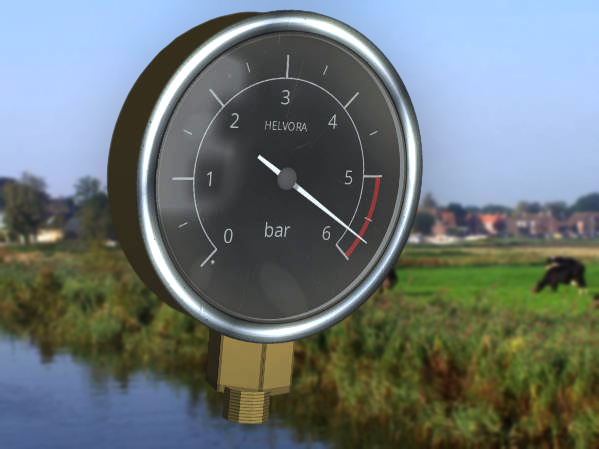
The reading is 5.75; bar
